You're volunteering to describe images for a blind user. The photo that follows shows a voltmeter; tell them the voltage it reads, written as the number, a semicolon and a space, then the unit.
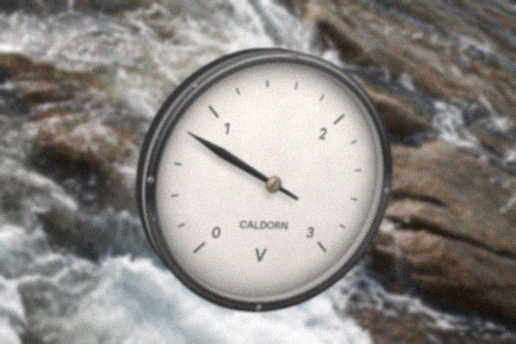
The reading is 0.8; V
